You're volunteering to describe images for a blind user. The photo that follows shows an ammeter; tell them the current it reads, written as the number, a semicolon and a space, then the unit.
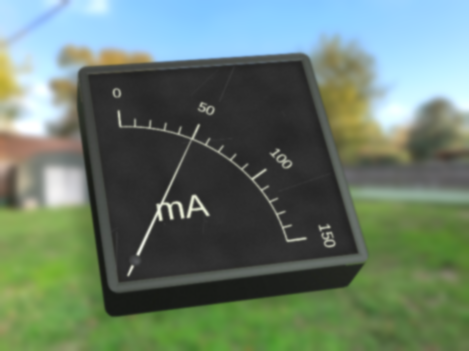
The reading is 50; mA
